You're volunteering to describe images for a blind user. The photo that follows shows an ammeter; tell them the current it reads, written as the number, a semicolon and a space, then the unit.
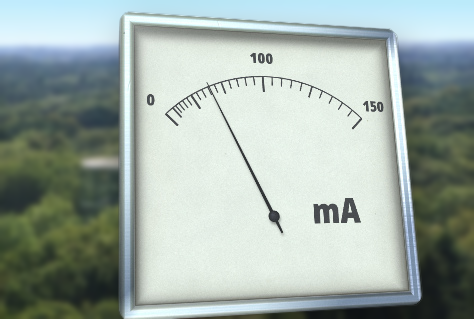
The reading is 65; mA
